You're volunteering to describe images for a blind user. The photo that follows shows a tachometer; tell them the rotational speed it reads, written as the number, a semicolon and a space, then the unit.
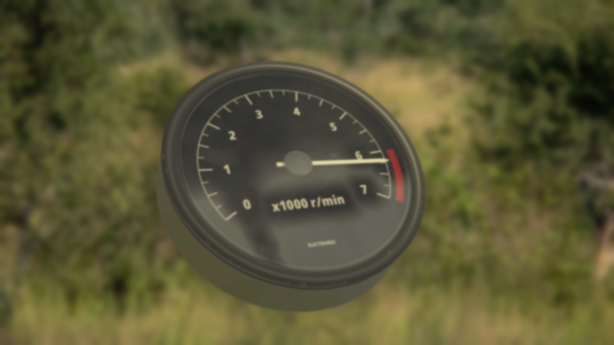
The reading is 6250; rpm
